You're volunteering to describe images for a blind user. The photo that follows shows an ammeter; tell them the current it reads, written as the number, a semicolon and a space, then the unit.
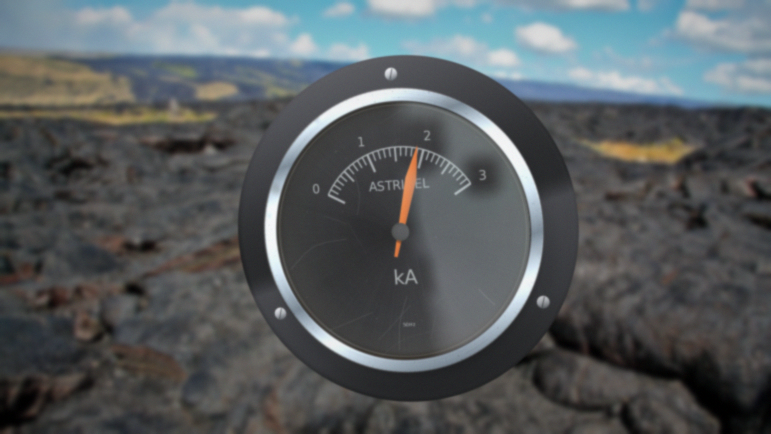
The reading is 1.9; kA
